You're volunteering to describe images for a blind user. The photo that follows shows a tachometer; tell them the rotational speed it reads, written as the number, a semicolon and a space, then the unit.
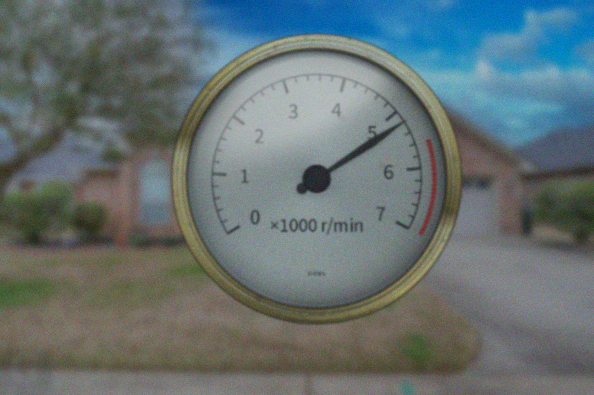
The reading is 5200; rpm
